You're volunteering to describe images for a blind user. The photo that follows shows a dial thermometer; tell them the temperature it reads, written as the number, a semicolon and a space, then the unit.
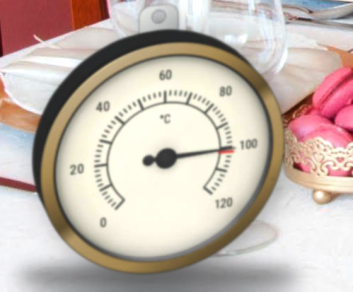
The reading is 100; °C
